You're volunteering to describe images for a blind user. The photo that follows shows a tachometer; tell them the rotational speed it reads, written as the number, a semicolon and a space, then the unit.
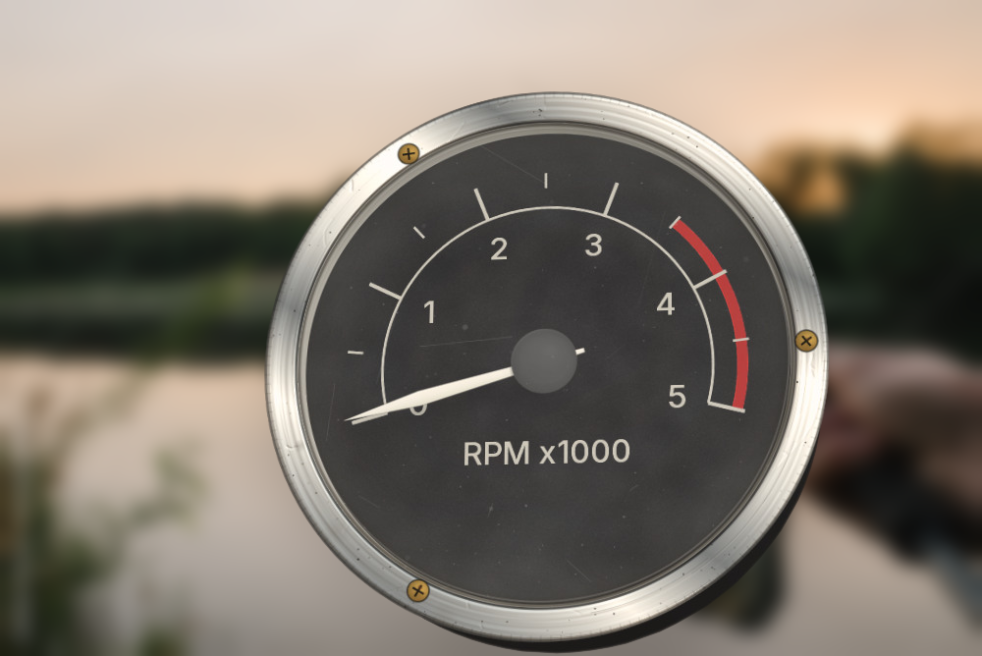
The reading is 0; rpm
